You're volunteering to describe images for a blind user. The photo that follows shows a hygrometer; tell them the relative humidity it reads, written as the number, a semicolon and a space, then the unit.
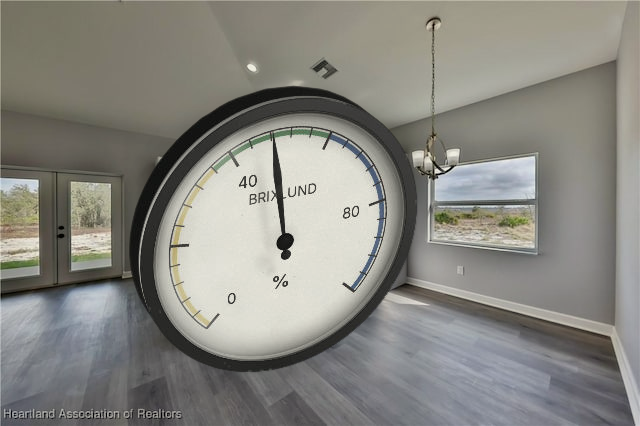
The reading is 48; %
